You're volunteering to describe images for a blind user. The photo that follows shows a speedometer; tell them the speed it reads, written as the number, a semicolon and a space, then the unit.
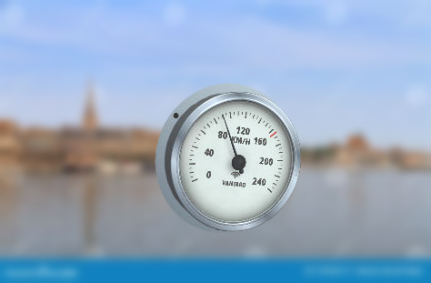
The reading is 90; km/h
